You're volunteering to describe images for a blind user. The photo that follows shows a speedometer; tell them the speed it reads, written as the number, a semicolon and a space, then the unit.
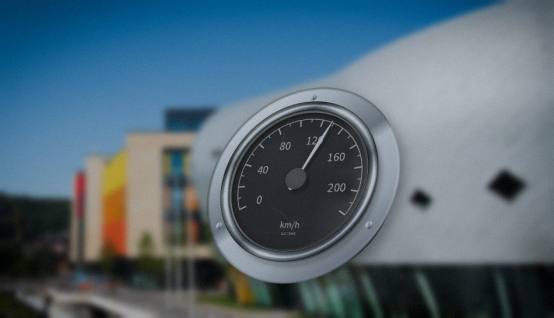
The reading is 130; km/h
